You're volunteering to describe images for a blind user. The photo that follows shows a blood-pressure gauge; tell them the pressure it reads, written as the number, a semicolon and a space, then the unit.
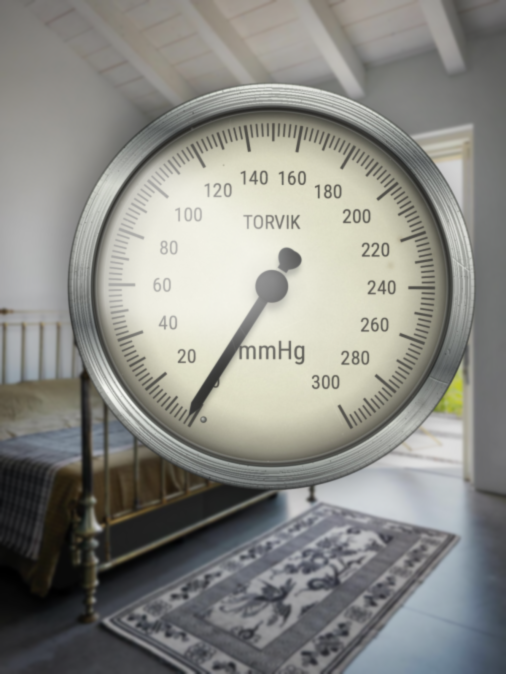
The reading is 2; mmHg
